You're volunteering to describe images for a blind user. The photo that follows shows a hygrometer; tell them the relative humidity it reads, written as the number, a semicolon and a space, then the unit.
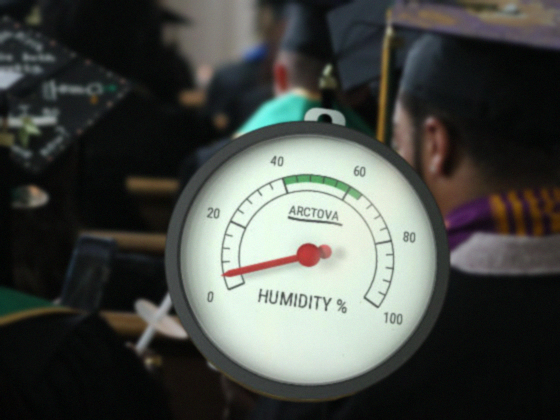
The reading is 4; %
